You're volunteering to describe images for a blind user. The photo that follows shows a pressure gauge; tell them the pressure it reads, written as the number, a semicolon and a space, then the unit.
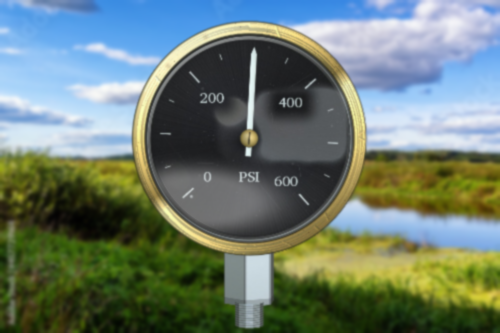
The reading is 300; psi
